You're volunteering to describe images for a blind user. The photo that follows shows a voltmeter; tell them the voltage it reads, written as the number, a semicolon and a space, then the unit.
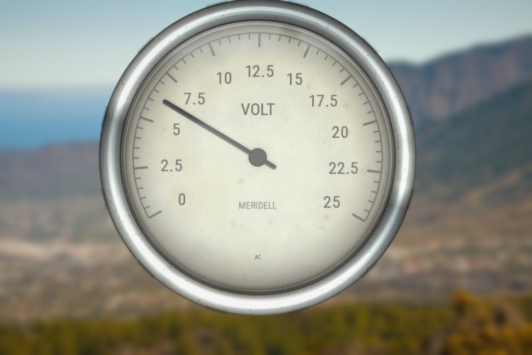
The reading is 6.25; V
